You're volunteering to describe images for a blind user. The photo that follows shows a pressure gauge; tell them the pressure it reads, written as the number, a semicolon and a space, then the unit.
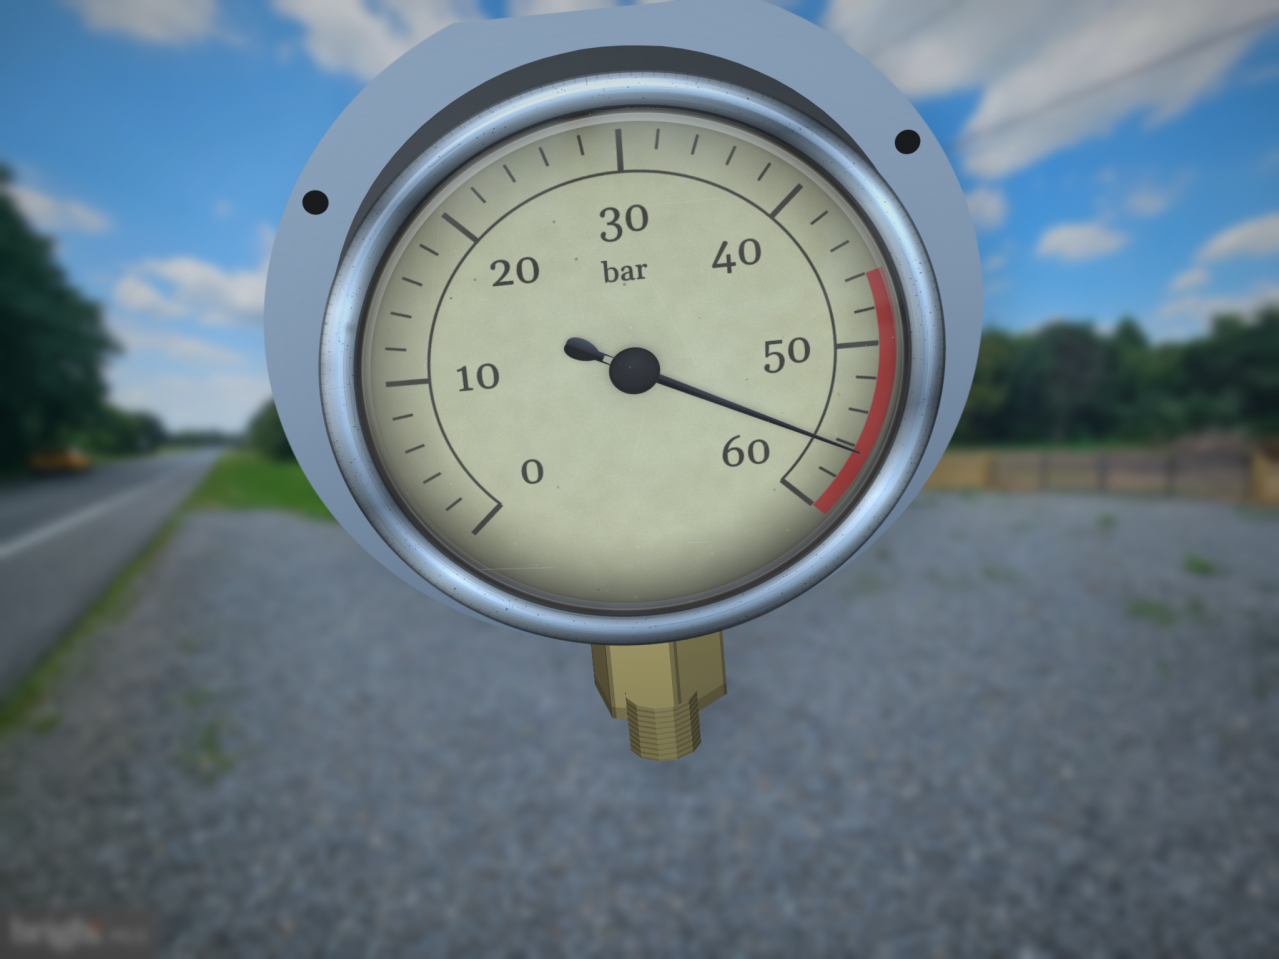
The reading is 56; bar
